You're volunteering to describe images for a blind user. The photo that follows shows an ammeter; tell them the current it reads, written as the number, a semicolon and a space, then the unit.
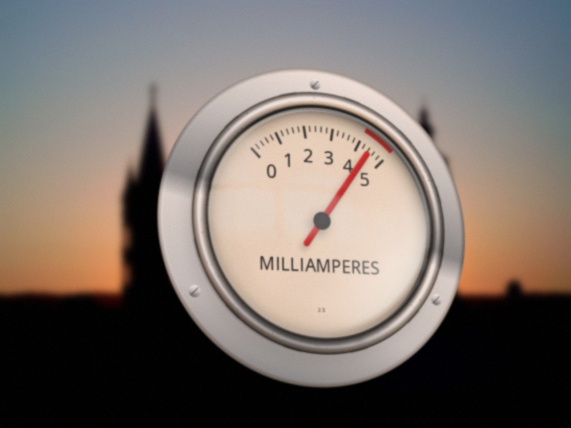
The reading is 4.4; mA
